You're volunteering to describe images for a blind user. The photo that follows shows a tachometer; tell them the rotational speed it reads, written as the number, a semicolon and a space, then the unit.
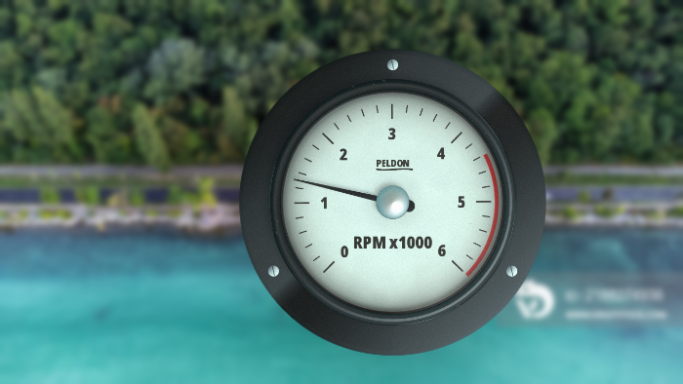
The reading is 1300; rpm
